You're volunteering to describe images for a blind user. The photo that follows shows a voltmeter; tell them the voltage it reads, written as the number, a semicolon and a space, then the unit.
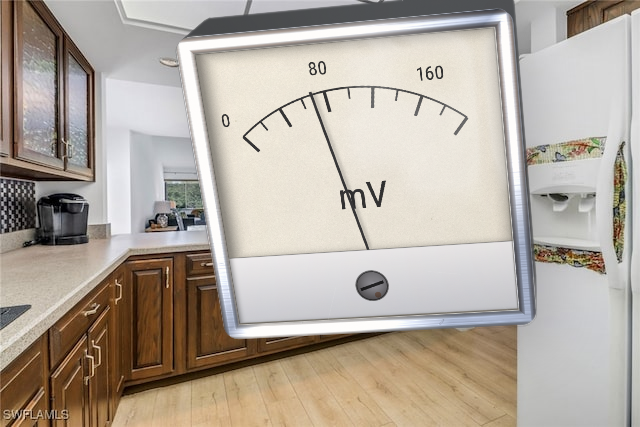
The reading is 70; mV
